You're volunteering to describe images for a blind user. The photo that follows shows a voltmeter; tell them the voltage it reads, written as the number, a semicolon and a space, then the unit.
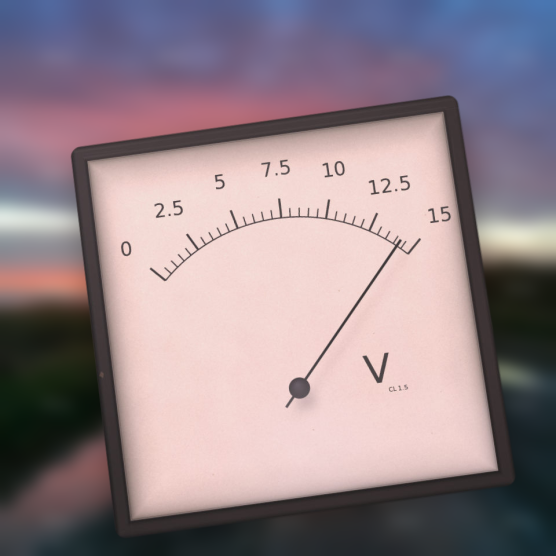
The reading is 14.25; V
